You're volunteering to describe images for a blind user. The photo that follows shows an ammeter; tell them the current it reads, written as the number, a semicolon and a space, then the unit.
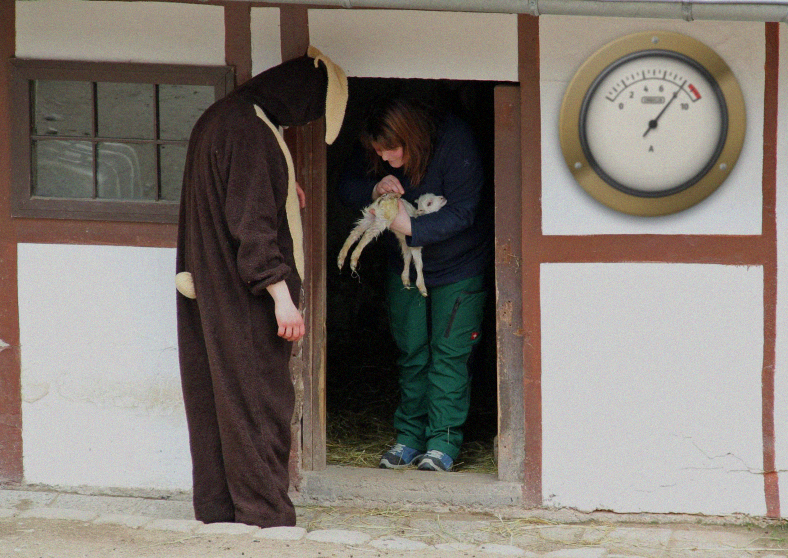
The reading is 8; A
